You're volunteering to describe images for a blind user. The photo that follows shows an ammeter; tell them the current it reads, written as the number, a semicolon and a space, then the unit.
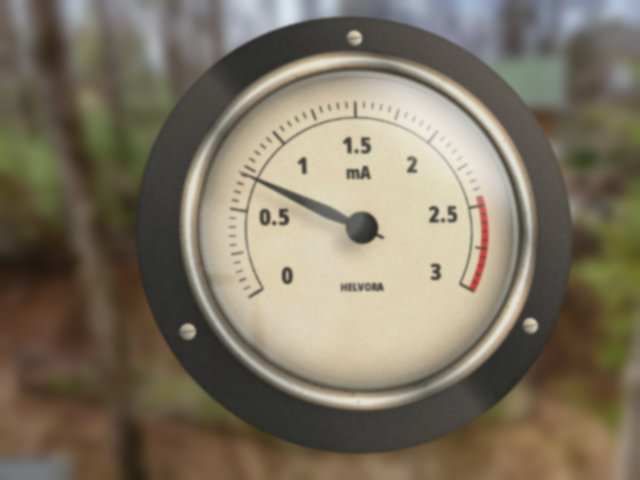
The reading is 0.7; mA
